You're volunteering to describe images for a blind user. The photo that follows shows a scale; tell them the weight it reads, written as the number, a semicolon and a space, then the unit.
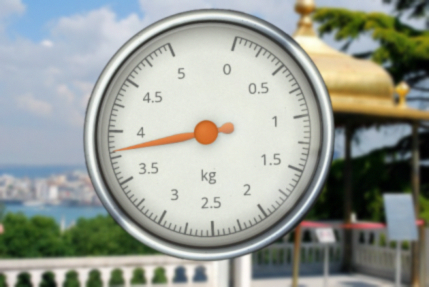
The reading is 3.8; kg
